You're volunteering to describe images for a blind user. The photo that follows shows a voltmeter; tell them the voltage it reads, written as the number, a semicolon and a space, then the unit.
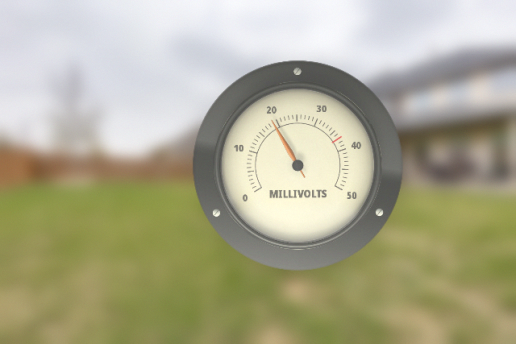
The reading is 19; mV
